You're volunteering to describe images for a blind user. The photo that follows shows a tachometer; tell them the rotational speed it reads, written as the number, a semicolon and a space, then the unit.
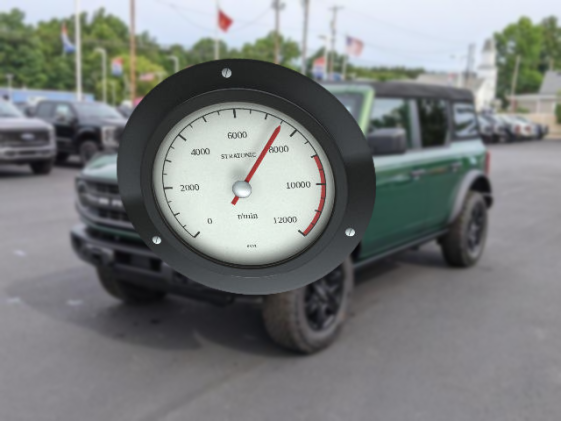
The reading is 7500; rpm
